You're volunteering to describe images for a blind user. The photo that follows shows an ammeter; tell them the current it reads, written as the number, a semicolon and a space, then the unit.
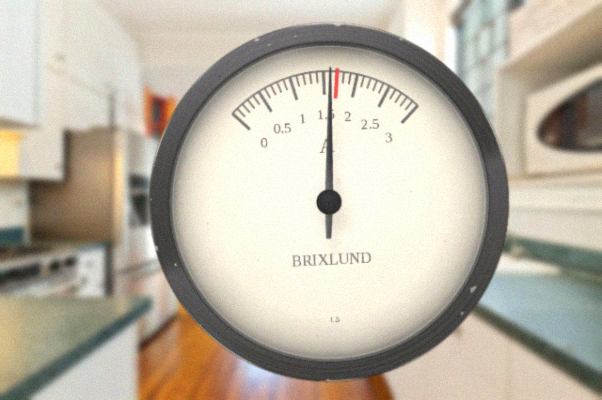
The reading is 1.6; A
